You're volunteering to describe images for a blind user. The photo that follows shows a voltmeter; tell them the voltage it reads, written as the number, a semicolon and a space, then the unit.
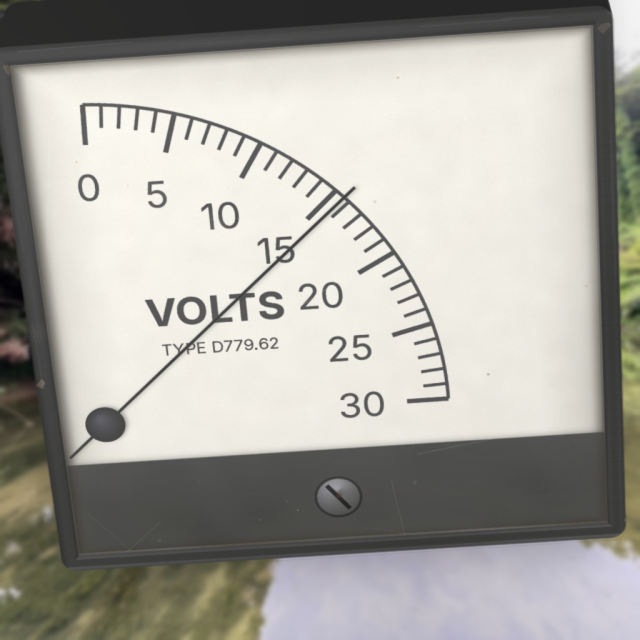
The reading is 15.5; V
